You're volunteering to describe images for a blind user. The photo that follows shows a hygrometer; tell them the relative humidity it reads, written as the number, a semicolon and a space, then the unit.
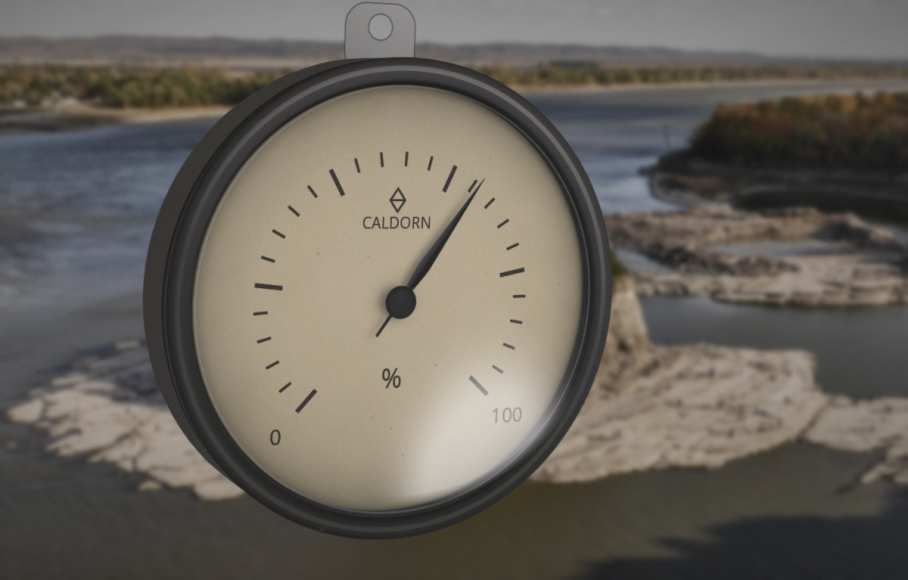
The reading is 64; %
